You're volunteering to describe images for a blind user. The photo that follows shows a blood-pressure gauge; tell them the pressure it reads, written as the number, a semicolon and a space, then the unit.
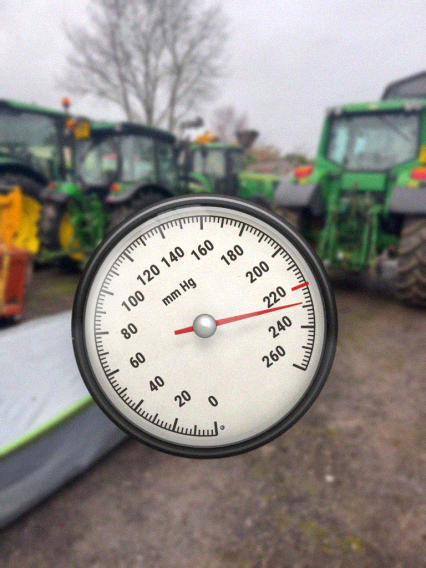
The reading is 228; mmHg
